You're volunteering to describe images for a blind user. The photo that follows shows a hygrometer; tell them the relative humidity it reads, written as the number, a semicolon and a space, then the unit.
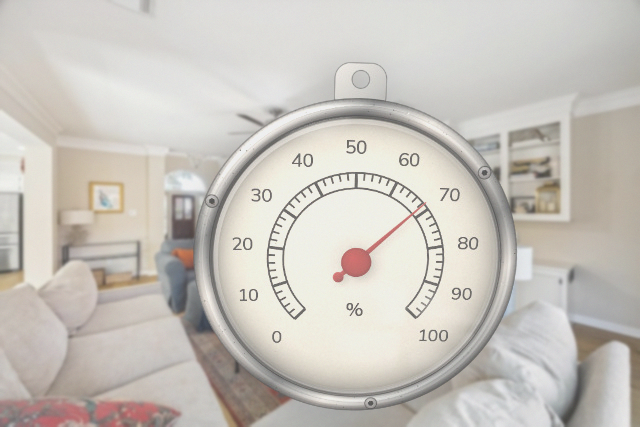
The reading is 68; %
